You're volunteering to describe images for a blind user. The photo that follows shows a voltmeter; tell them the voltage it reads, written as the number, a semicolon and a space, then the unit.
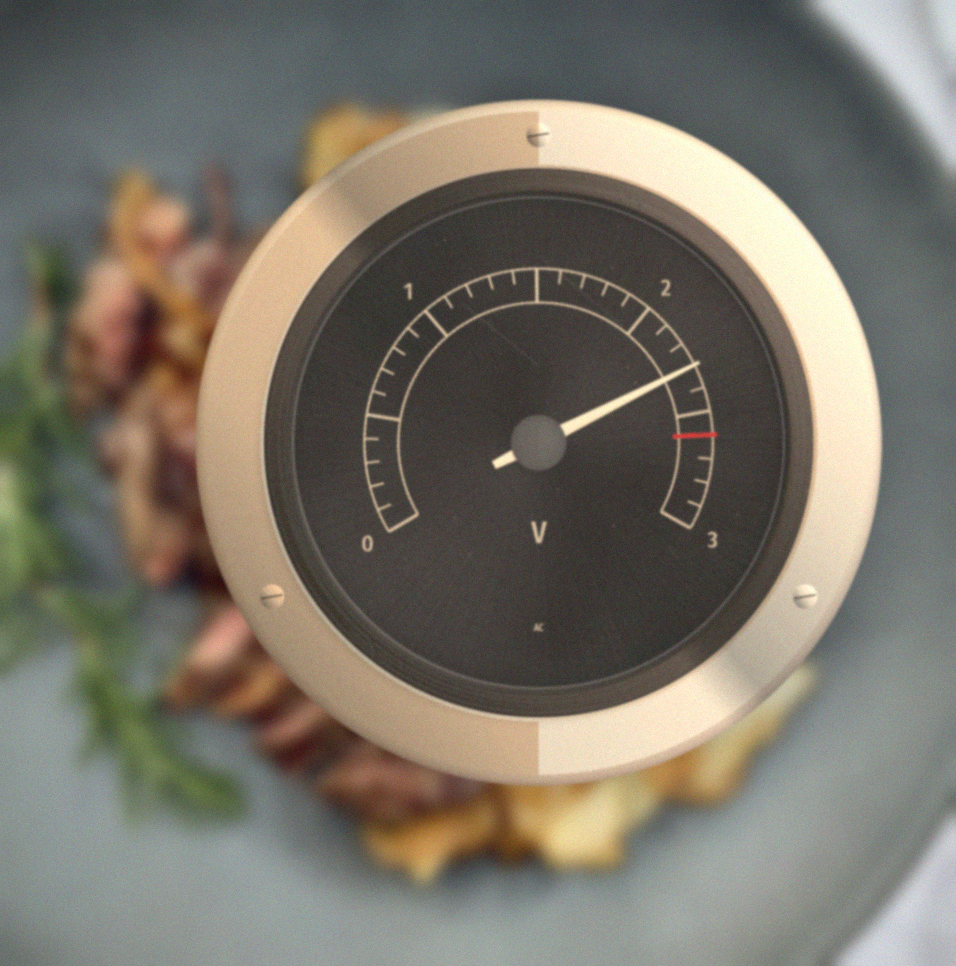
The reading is 2.3; V
